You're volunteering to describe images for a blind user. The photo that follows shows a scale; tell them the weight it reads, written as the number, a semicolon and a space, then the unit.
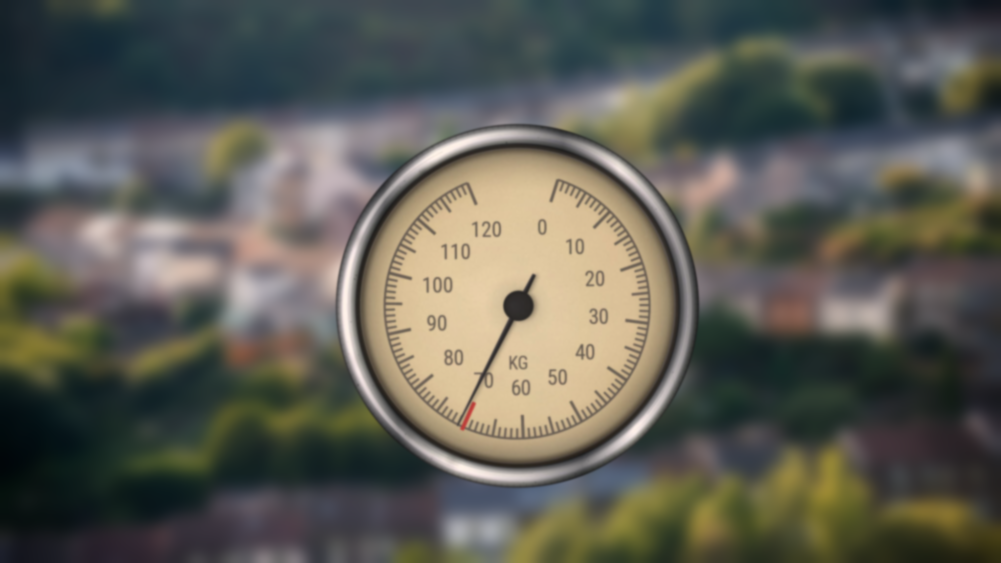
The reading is 71; kg
